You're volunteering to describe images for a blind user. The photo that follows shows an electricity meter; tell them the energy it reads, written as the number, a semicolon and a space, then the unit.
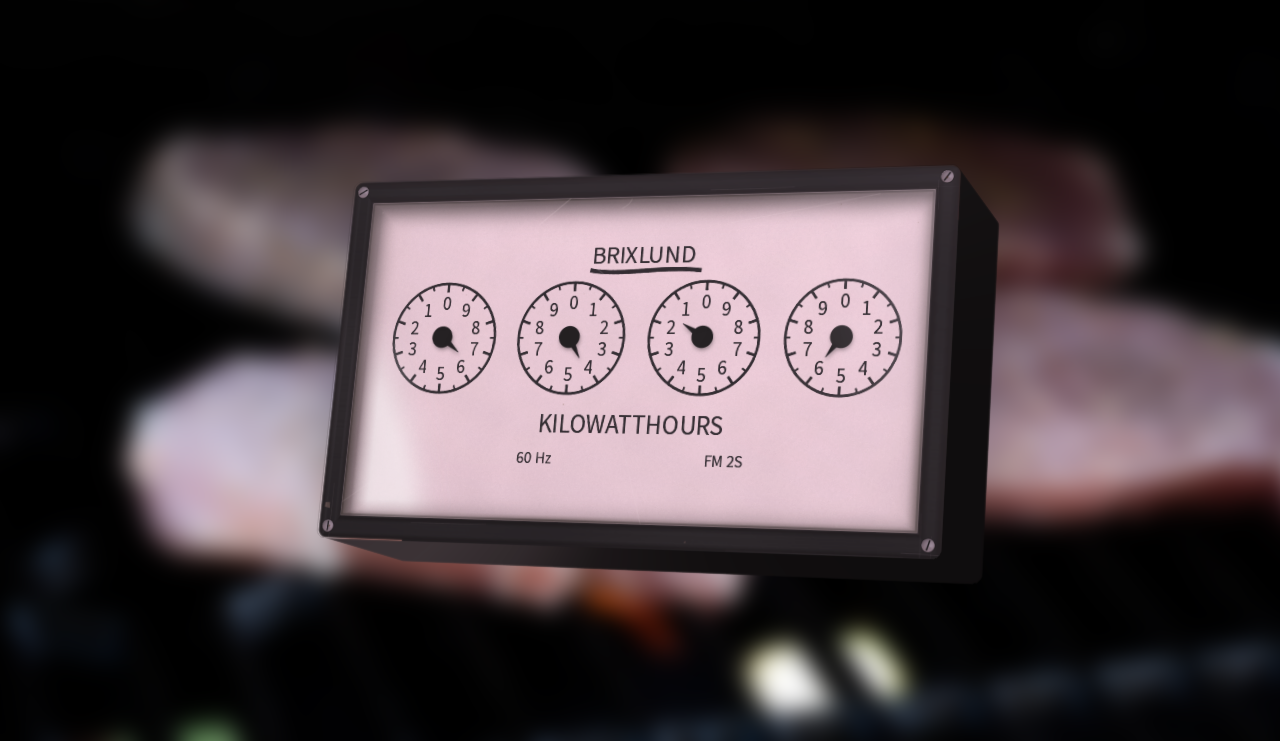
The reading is 6416; kWh
